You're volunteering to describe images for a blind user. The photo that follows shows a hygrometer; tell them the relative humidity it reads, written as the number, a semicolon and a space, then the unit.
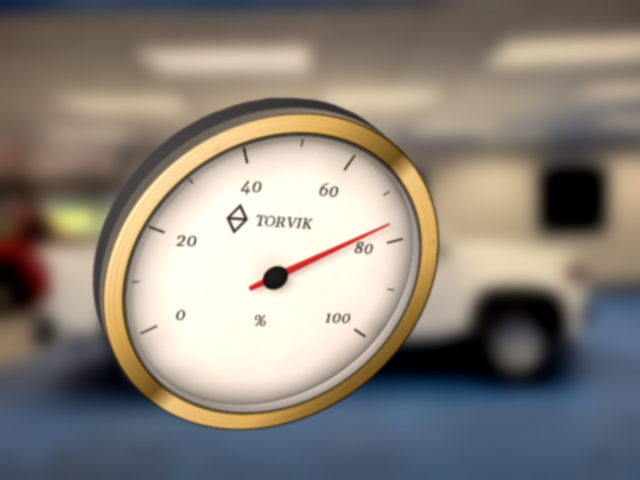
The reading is 75; %
